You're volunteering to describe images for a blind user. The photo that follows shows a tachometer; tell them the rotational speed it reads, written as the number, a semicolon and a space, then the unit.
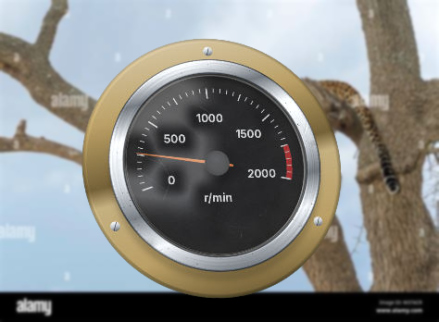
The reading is 250; rpm
